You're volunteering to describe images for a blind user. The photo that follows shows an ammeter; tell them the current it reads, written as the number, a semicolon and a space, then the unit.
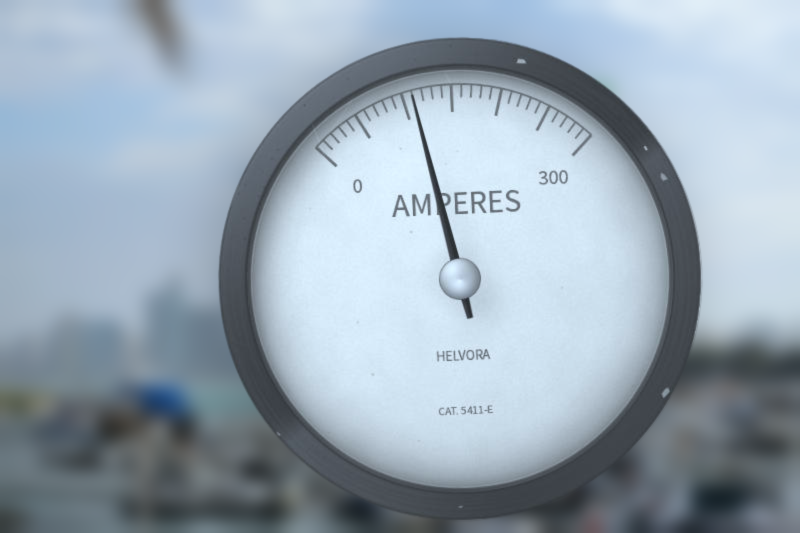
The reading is 110; A
